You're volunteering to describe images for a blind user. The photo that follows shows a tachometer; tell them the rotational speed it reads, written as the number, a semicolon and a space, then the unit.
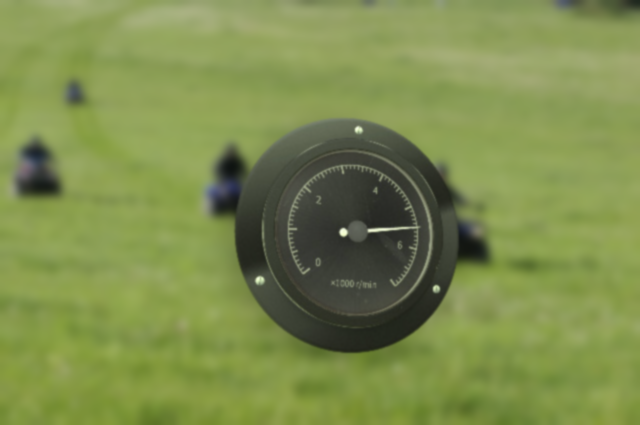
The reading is 5500; rpm
